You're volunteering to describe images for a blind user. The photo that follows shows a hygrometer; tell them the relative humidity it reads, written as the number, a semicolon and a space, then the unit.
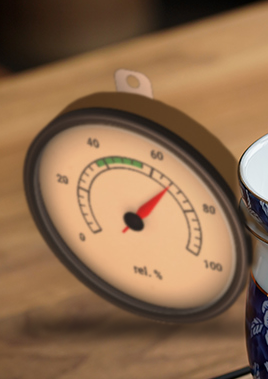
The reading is 68; %
